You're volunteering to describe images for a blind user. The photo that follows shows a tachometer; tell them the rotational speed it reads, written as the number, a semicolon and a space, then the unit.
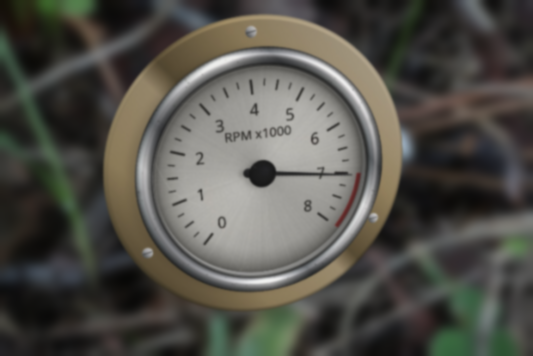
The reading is 7000; rpm
